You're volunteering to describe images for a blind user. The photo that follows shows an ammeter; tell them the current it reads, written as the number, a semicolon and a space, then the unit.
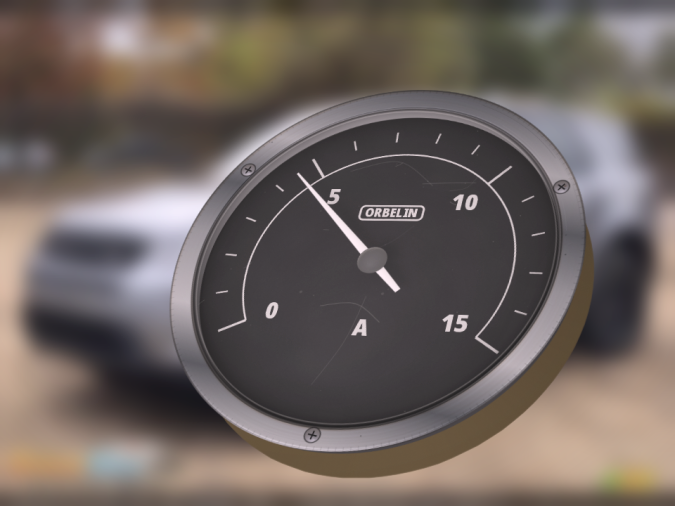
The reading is 4.5; A
